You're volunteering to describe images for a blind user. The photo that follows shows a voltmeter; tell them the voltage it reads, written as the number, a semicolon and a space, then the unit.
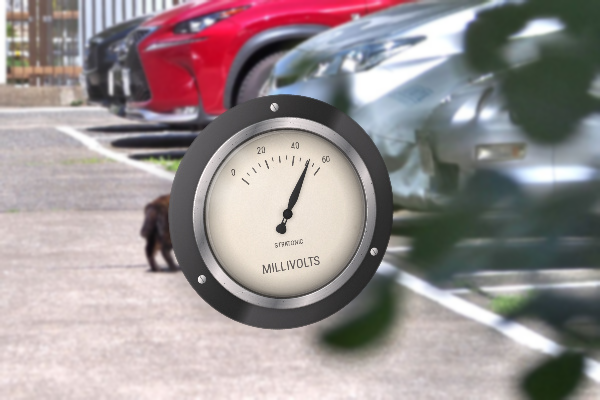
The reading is 50; mV
